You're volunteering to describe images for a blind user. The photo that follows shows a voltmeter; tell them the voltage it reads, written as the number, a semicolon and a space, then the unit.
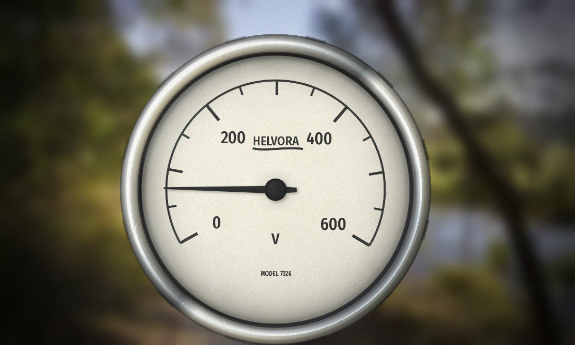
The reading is 75; V
